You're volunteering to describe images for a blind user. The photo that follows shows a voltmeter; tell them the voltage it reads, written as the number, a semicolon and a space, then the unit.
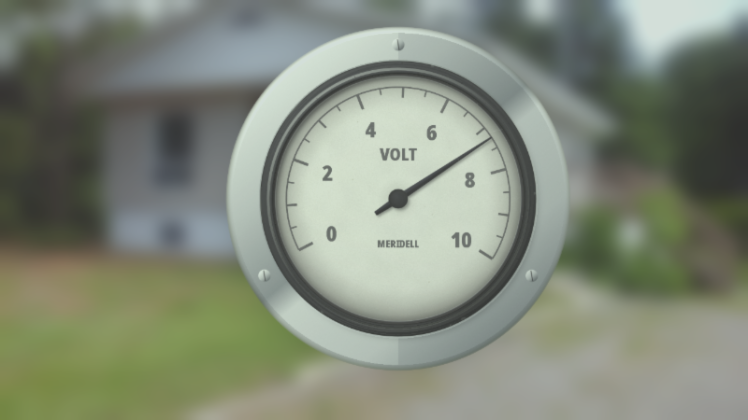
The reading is 7.25; V
